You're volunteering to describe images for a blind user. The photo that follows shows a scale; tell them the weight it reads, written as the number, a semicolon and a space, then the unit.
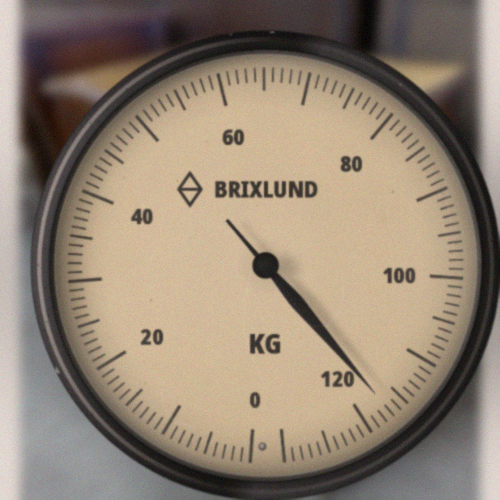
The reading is 117; kg
